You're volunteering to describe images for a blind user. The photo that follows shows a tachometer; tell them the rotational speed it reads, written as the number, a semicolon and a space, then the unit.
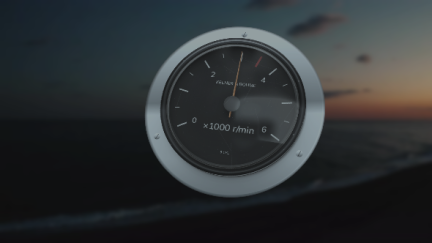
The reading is 3000; rpm
